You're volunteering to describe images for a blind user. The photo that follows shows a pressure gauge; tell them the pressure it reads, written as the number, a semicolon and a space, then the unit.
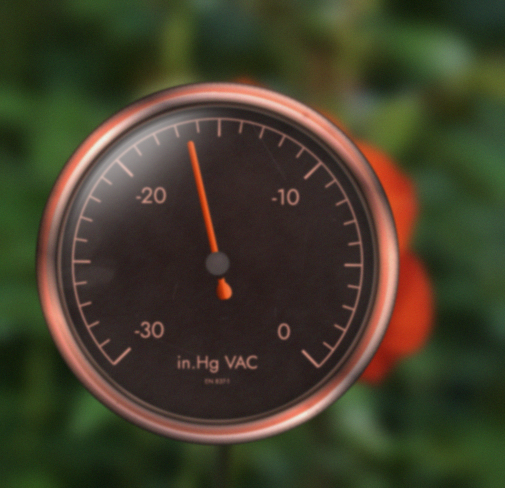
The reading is -16.5; inHg
